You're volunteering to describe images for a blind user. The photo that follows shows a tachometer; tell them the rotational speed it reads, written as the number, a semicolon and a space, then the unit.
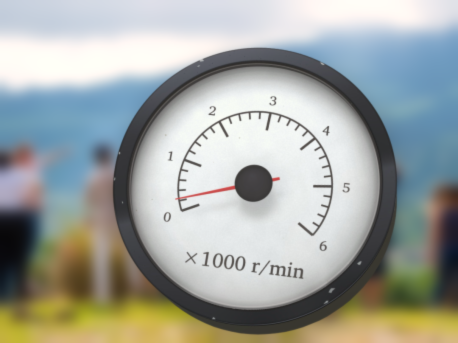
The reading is 200; rpm
